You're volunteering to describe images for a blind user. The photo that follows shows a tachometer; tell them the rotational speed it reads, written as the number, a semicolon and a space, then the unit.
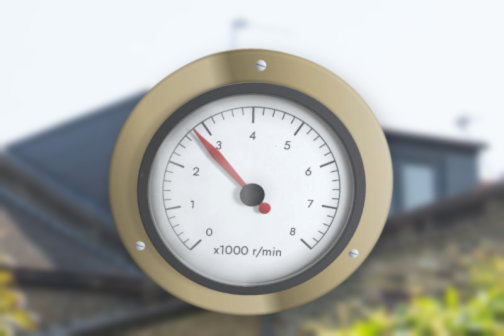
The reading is 2800; rpm
